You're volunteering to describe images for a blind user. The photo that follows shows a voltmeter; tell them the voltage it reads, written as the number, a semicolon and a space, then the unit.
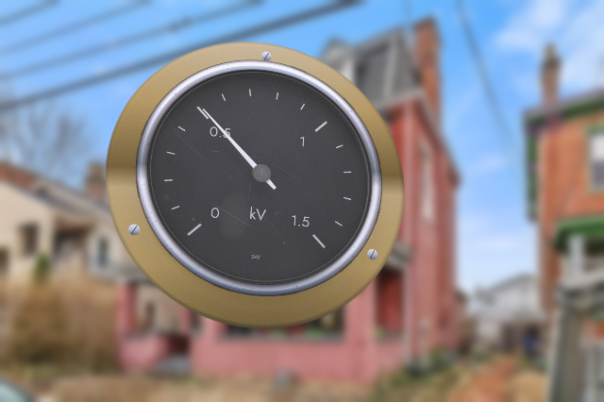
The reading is 0.5; kV
